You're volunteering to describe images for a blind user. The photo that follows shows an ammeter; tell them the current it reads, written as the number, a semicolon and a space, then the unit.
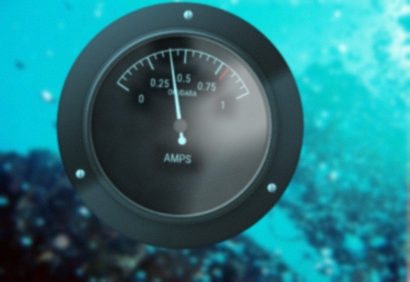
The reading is 0.4; A
